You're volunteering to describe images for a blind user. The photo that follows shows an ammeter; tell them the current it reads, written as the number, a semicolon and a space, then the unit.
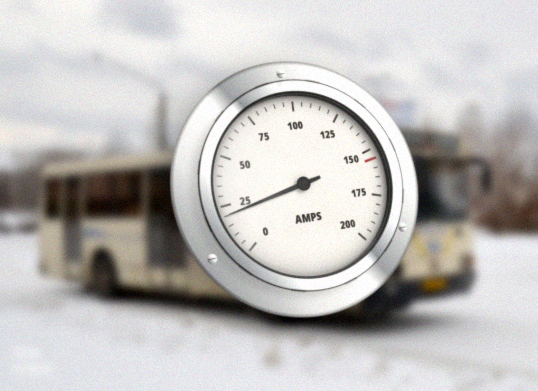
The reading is 20; A
